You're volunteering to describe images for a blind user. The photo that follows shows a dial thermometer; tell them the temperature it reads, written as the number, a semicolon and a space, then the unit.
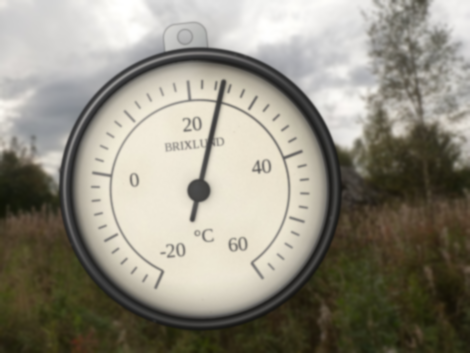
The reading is 25; °C
